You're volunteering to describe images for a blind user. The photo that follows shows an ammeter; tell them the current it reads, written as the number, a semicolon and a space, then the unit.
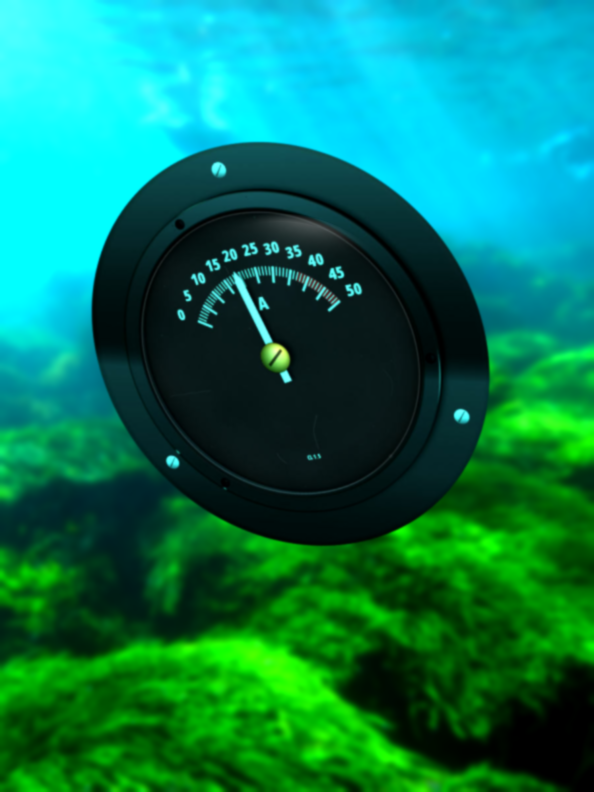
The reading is 20; A
